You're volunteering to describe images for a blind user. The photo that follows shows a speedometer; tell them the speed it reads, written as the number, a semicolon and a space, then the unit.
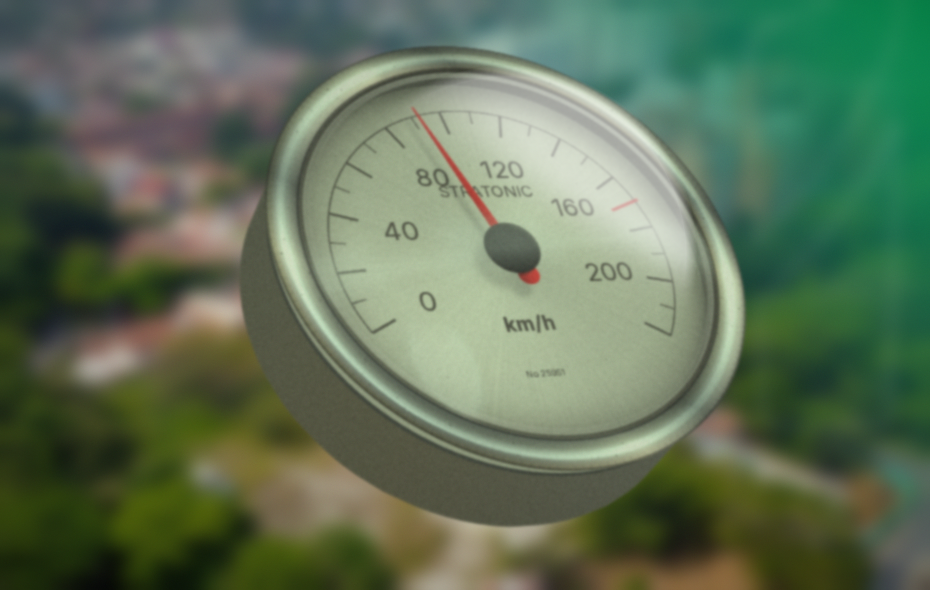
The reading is 90; km/h
